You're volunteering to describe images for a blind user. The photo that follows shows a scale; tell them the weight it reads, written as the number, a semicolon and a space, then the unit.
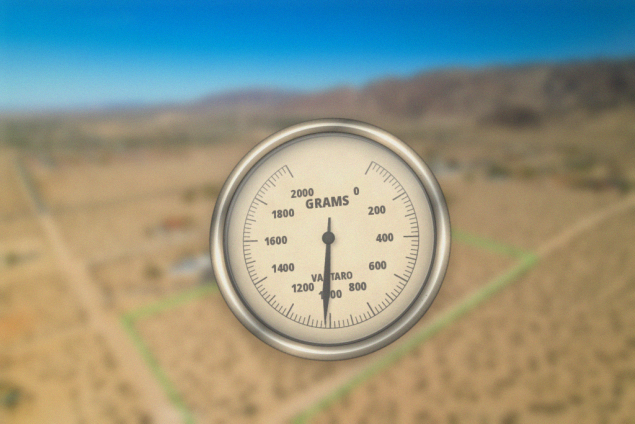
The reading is 1020; g
